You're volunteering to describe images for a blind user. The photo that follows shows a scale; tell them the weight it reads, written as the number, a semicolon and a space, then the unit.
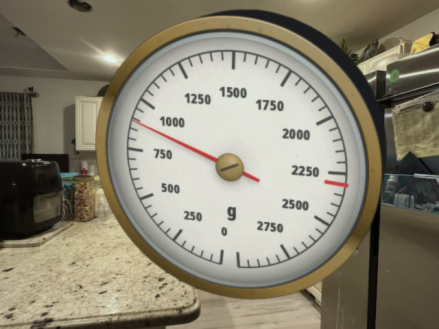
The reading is 900; g
